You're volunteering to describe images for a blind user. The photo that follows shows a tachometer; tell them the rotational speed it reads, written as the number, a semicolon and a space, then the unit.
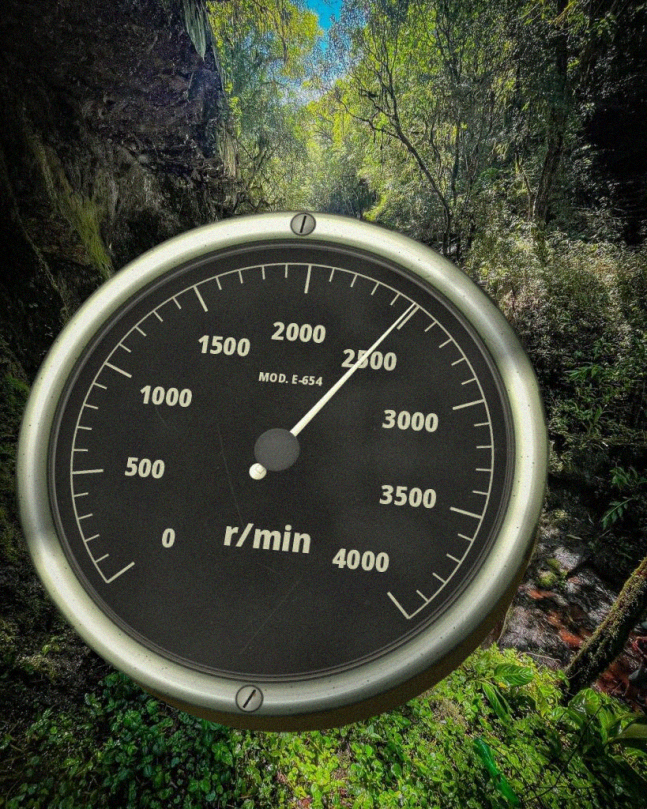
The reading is 2500; rpm
